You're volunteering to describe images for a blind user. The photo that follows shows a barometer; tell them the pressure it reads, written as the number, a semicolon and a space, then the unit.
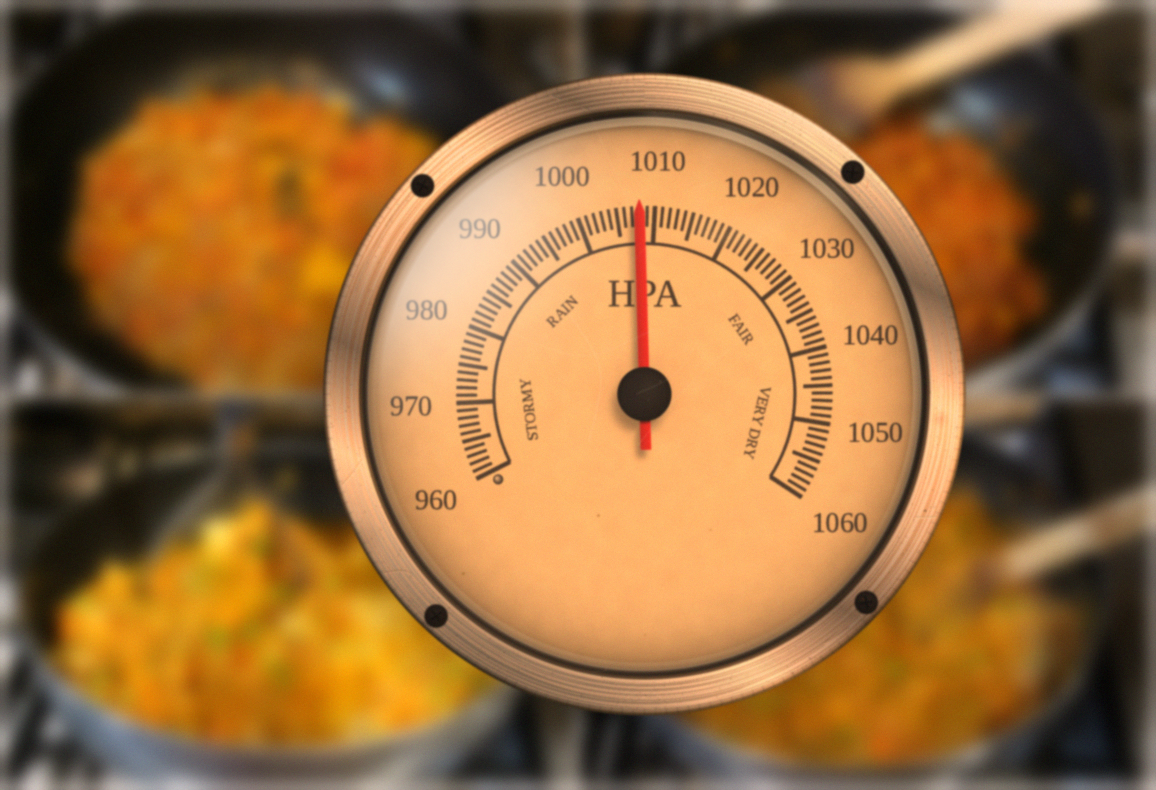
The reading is 1008; hPa
